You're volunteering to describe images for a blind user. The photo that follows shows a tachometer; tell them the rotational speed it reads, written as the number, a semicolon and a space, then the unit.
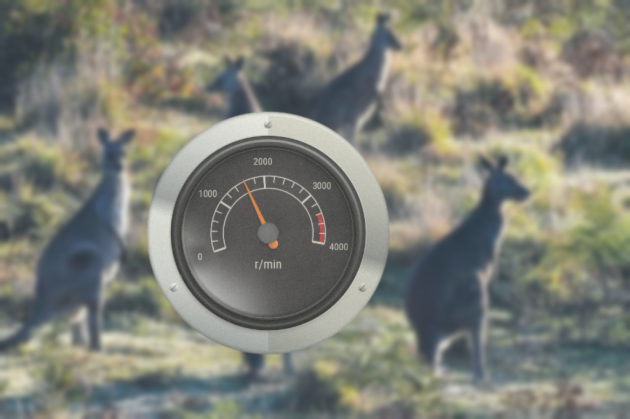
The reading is 1600; rpm
